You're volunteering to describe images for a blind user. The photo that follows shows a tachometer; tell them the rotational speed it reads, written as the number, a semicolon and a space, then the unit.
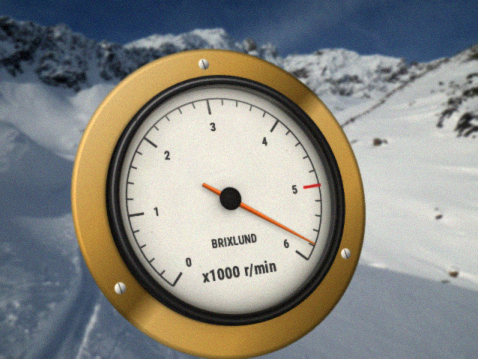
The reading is 5800; rpm
